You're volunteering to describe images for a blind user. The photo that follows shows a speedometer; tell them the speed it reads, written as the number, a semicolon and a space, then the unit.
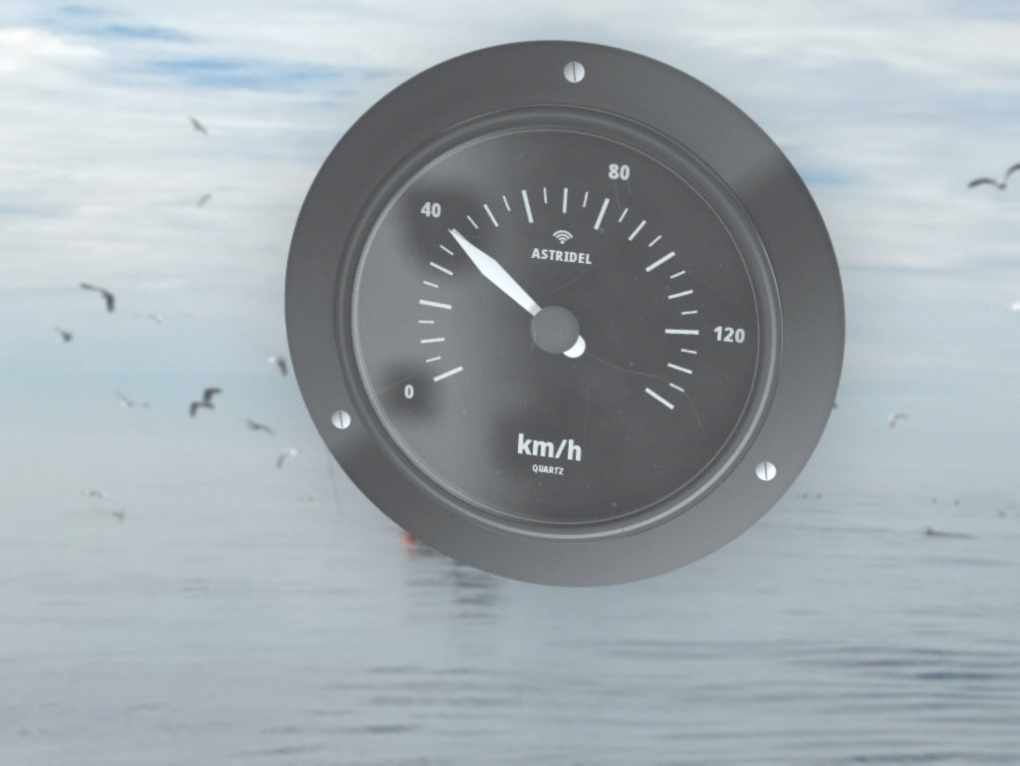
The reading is 40; km/h
